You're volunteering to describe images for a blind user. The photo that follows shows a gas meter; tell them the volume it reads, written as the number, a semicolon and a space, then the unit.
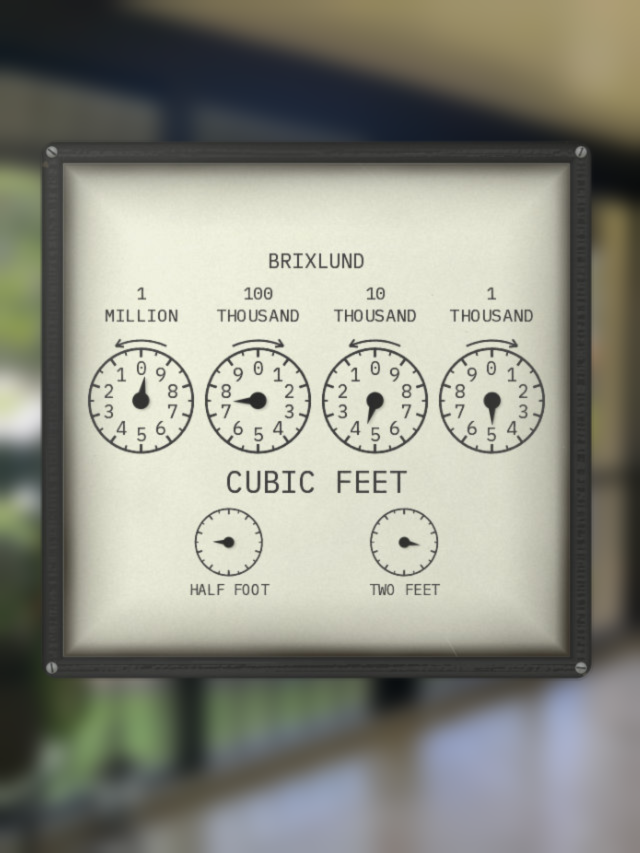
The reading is 974500; ft³
